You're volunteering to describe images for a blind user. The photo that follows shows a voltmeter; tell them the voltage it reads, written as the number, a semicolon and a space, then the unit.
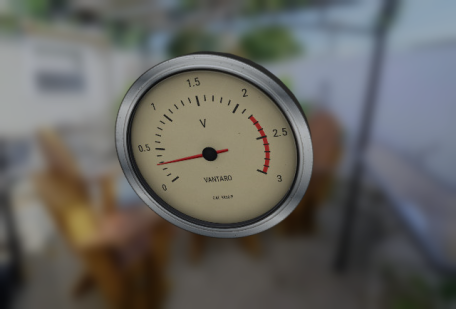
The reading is 0.3; V
